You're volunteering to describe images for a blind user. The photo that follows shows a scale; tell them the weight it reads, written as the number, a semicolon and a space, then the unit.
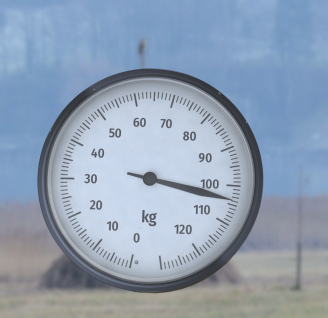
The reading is 104; kg
